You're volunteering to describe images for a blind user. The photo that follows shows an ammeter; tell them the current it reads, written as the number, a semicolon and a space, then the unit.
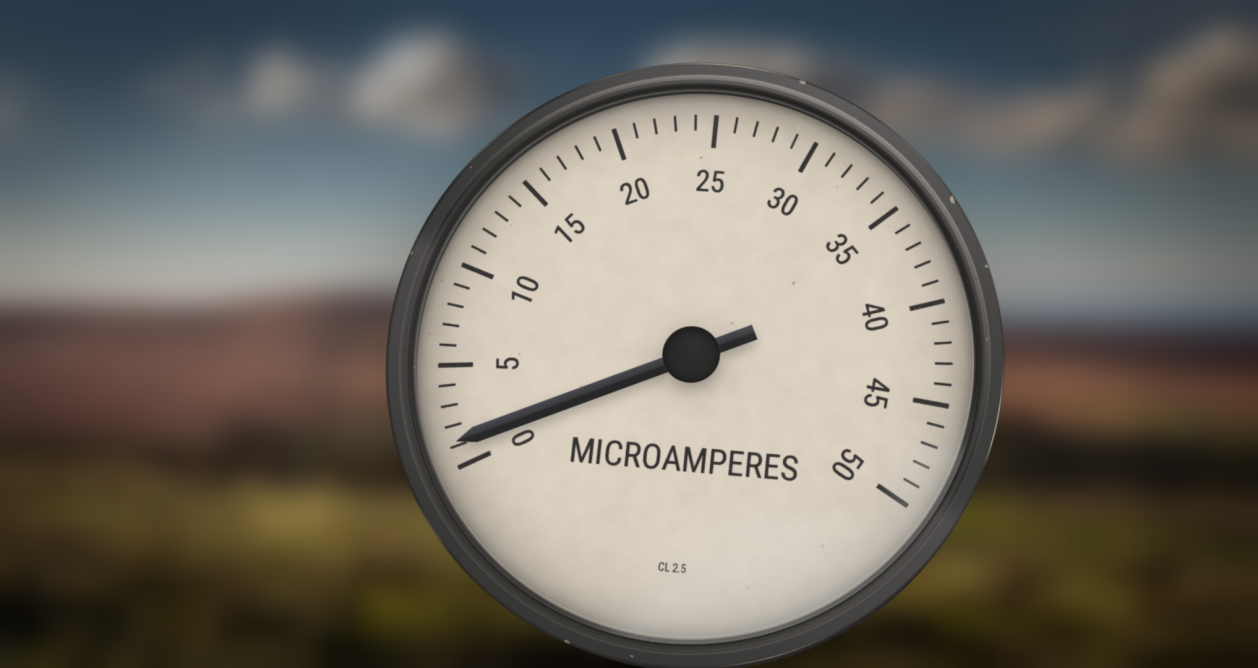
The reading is 1; µA
